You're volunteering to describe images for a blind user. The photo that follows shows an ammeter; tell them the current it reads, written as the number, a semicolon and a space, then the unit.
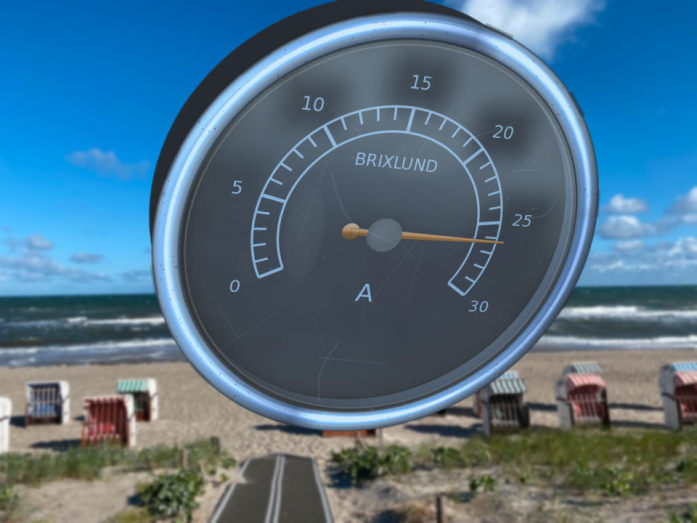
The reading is 26; A
